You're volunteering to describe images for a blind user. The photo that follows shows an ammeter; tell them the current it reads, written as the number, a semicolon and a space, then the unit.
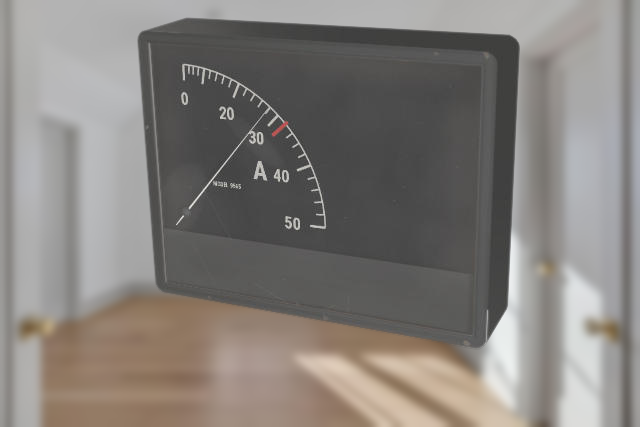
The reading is 28; A
